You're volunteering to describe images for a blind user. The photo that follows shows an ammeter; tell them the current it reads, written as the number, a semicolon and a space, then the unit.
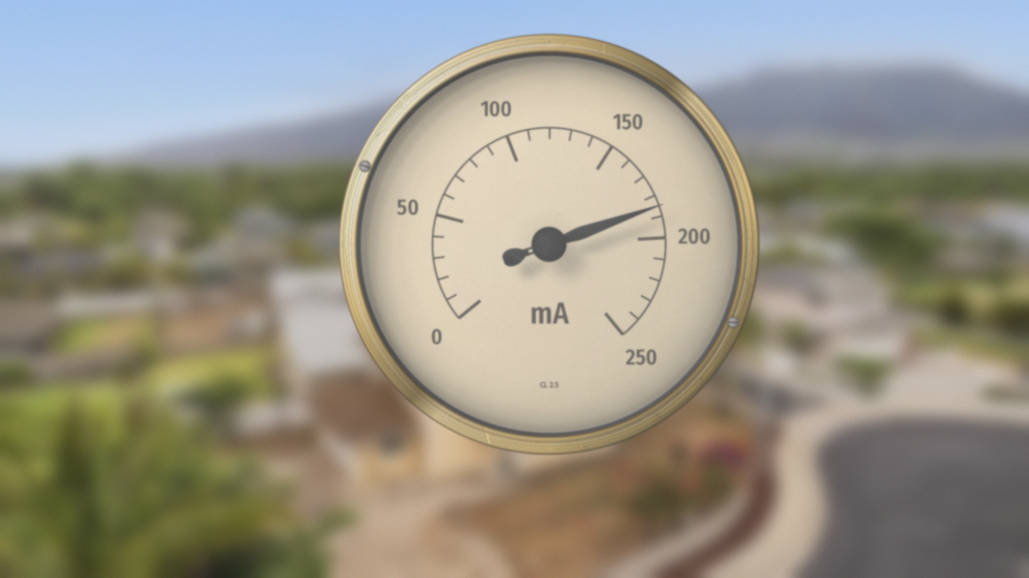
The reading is 185; mA
